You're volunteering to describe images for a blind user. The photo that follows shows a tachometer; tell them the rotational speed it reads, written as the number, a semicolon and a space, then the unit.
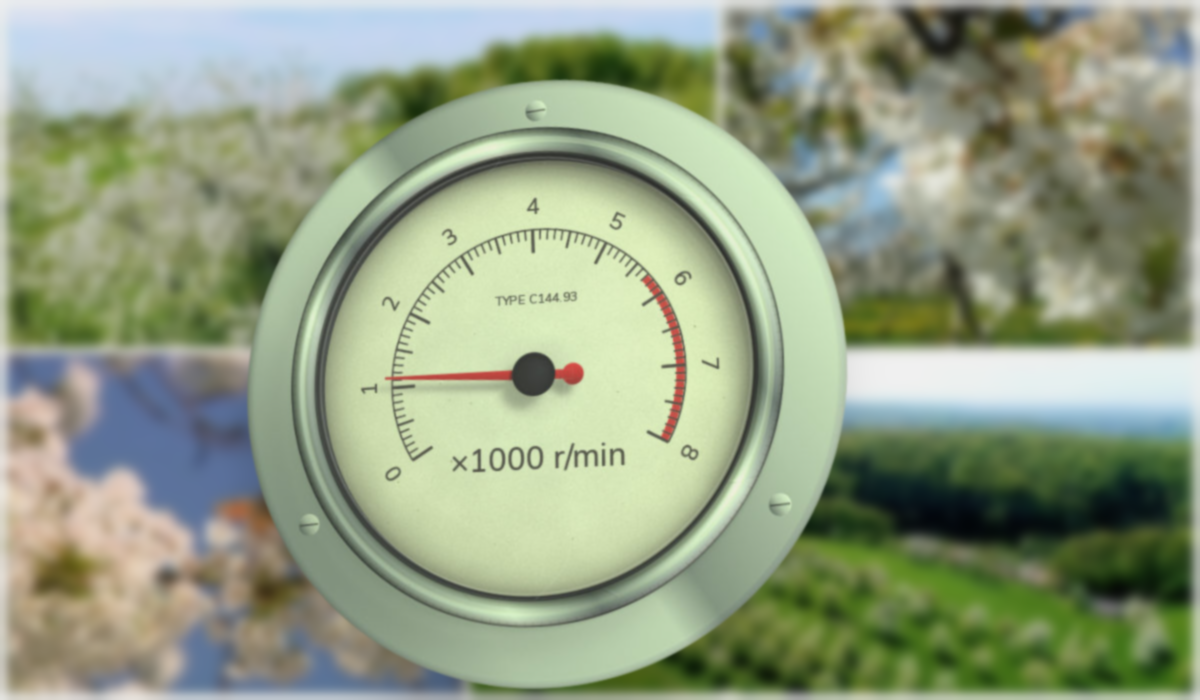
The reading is 1100; rpm
